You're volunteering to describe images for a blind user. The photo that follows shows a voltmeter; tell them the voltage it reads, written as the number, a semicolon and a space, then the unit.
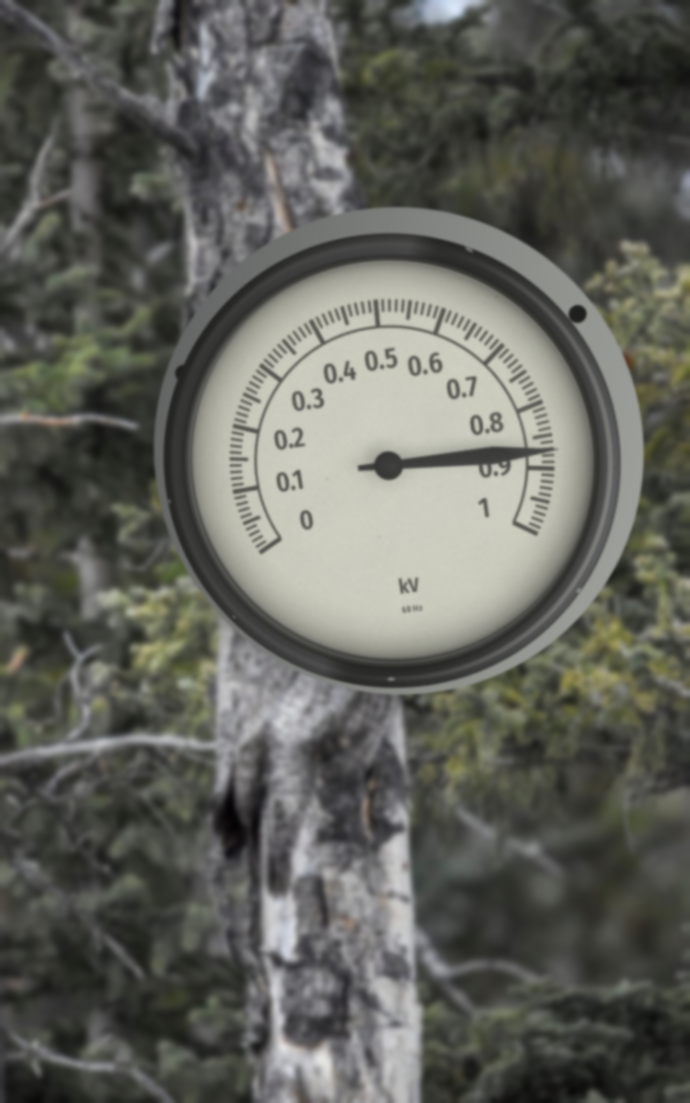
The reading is 0.87; kV
